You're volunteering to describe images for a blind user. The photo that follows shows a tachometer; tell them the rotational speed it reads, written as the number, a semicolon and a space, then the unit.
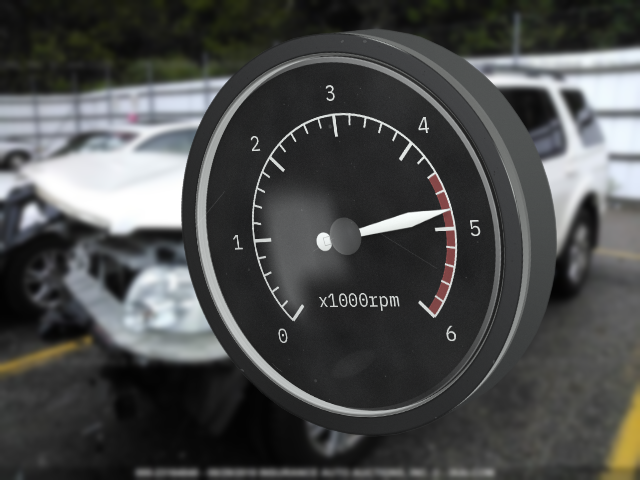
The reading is 4800; rpm
